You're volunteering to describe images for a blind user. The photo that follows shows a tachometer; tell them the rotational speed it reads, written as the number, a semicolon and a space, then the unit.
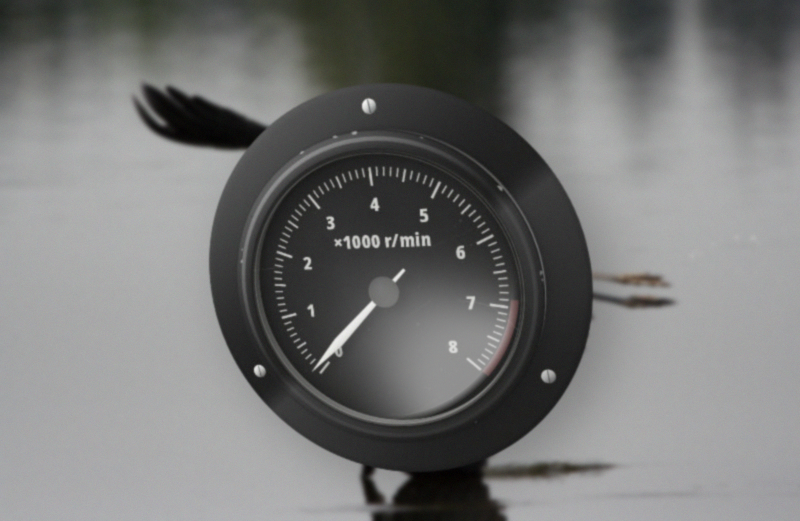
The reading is 100; rpm
